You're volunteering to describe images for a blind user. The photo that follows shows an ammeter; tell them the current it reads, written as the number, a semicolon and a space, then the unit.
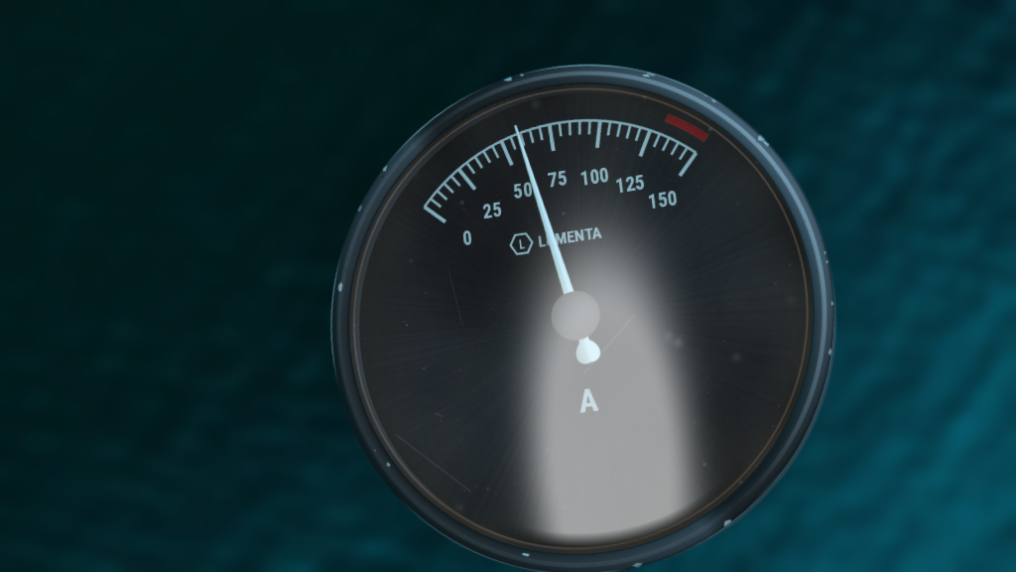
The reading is 60; A
